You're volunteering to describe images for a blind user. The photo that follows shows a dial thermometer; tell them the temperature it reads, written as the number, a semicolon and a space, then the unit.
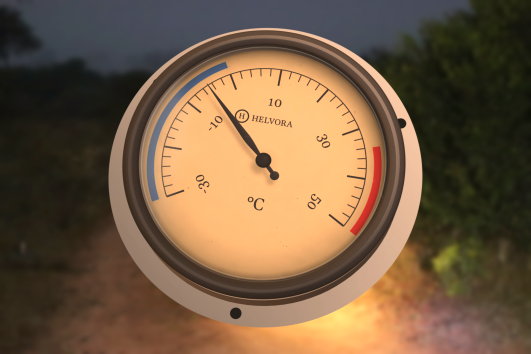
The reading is -5; °C
